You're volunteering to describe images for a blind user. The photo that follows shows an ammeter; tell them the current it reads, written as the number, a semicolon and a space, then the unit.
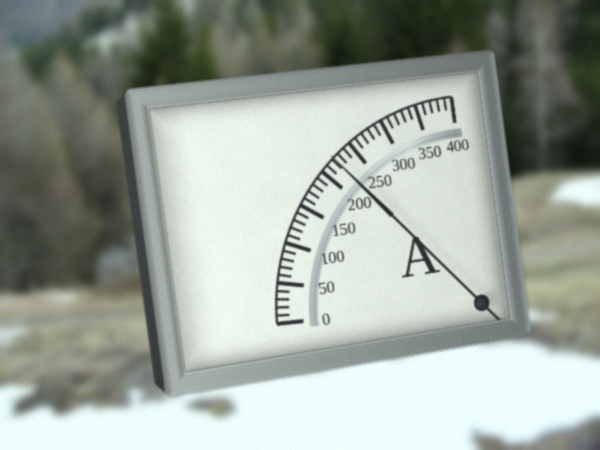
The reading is 220; A
